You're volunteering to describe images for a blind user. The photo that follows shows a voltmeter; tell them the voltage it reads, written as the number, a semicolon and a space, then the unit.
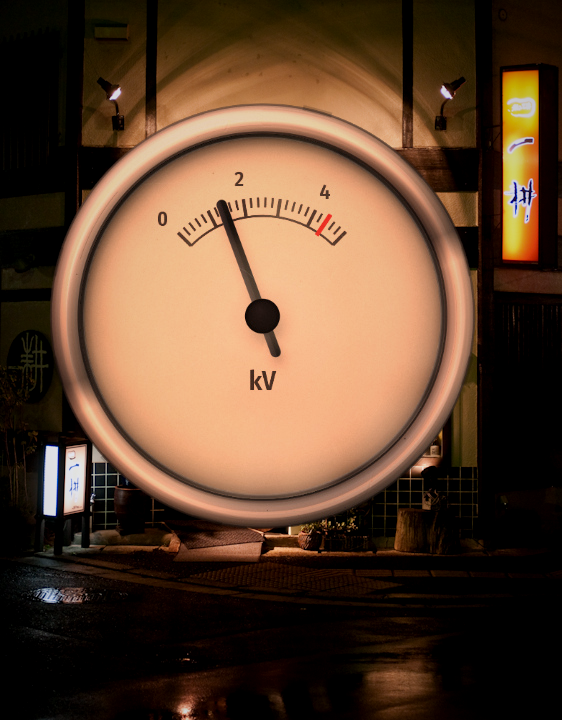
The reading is 1.4; kV
